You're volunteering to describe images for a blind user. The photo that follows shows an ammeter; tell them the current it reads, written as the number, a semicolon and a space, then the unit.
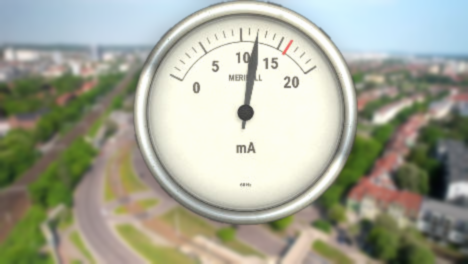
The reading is 12; mA
